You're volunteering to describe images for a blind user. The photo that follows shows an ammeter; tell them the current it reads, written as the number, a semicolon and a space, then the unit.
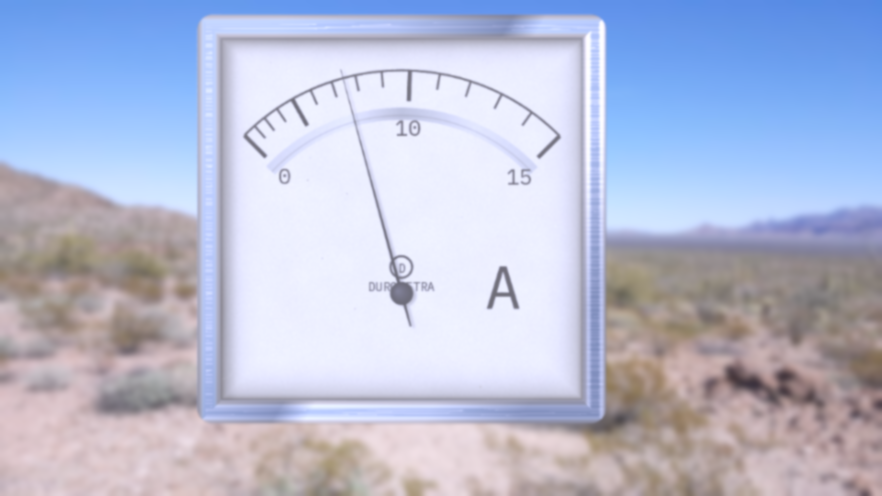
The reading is 7.5; A
